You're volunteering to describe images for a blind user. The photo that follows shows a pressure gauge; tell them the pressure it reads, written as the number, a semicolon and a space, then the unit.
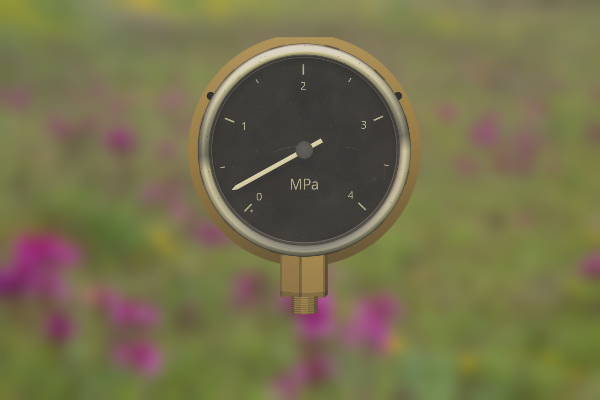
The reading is 0.25; MPa
